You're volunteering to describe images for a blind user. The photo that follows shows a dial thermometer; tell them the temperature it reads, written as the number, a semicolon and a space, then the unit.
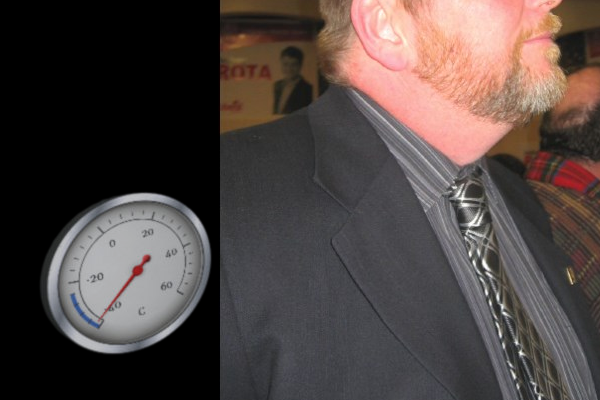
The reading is -38; °C
